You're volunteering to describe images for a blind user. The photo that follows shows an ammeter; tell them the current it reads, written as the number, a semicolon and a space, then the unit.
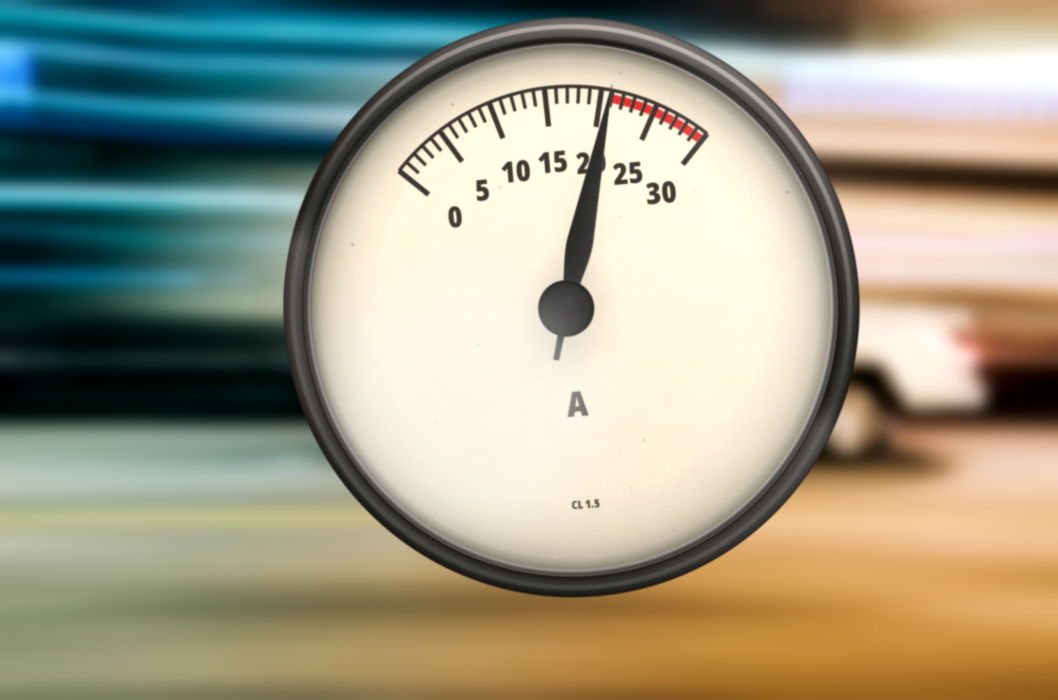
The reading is 21; A
